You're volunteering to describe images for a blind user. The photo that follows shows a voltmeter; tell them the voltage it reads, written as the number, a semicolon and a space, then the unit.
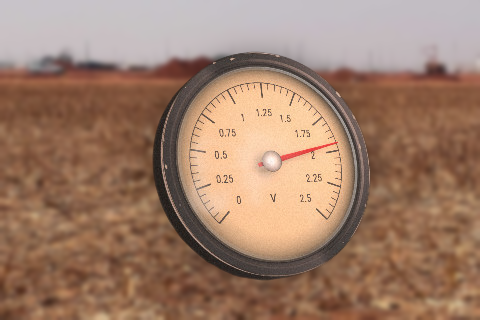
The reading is 1.95; V
